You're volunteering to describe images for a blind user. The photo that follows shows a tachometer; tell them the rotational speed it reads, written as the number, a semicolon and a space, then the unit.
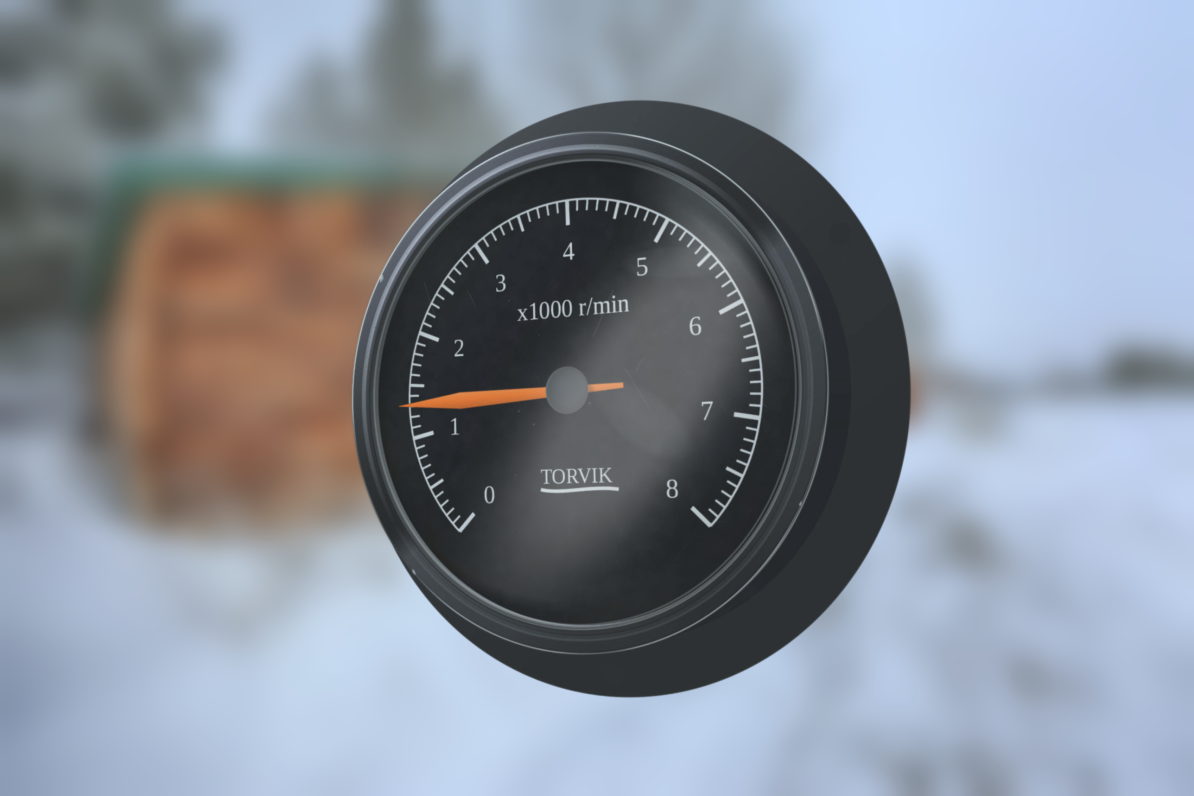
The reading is 1300; rpm
